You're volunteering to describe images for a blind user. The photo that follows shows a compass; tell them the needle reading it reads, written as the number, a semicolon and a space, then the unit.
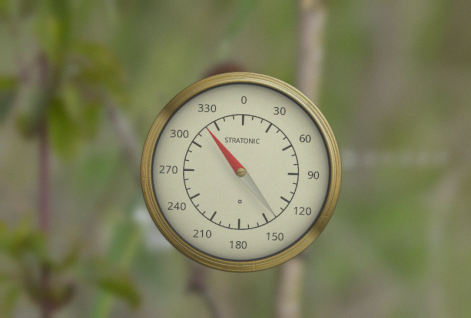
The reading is 320; °
